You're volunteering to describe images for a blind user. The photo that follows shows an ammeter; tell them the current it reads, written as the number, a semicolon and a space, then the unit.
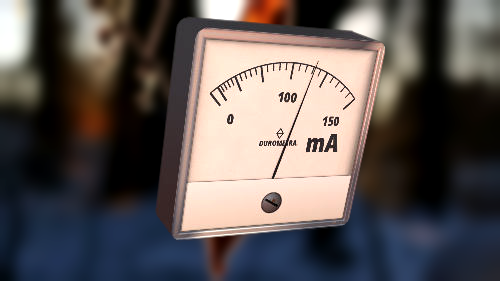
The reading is 115; mA
